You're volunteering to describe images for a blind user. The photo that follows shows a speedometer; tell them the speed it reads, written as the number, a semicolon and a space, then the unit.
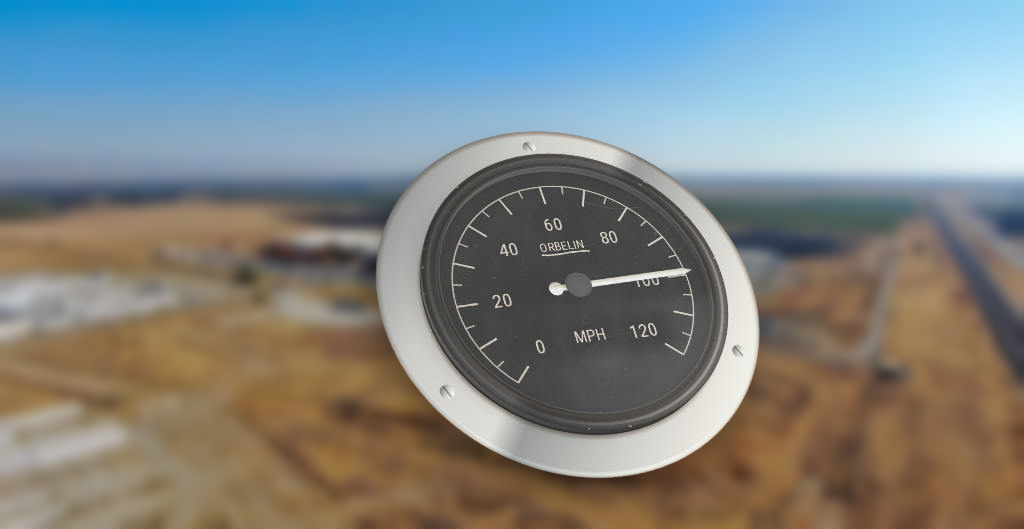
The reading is 100; mph
